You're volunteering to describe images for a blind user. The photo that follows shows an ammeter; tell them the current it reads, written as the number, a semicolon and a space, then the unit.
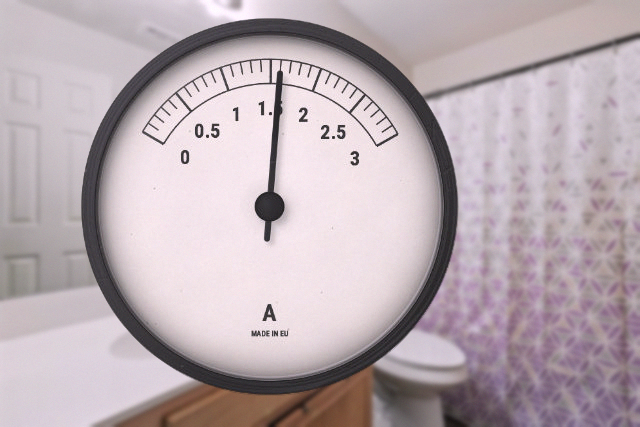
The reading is 1.6; A
